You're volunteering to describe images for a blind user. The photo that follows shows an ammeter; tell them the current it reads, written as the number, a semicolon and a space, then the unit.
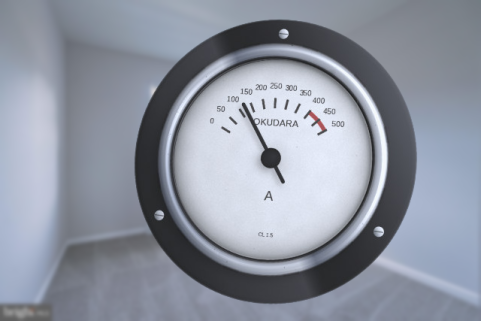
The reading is 125; A
